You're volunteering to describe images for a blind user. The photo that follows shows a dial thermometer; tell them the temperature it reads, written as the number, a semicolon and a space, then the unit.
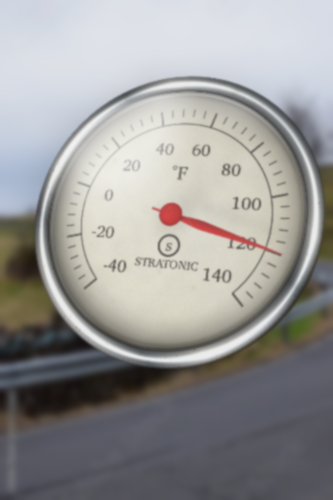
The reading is 120; °F
